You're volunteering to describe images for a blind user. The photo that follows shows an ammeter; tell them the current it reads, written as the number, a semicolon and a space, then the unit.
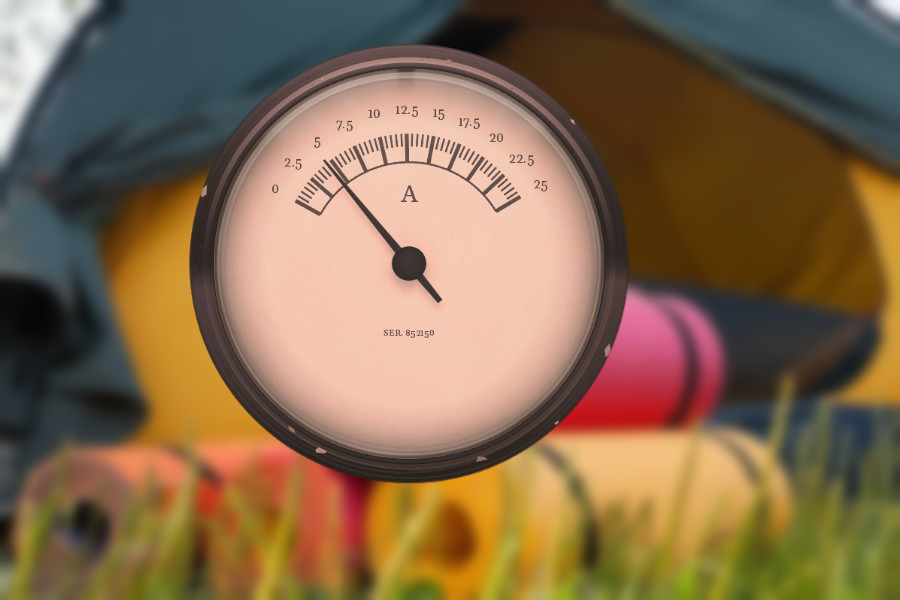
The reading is 4.5; A
